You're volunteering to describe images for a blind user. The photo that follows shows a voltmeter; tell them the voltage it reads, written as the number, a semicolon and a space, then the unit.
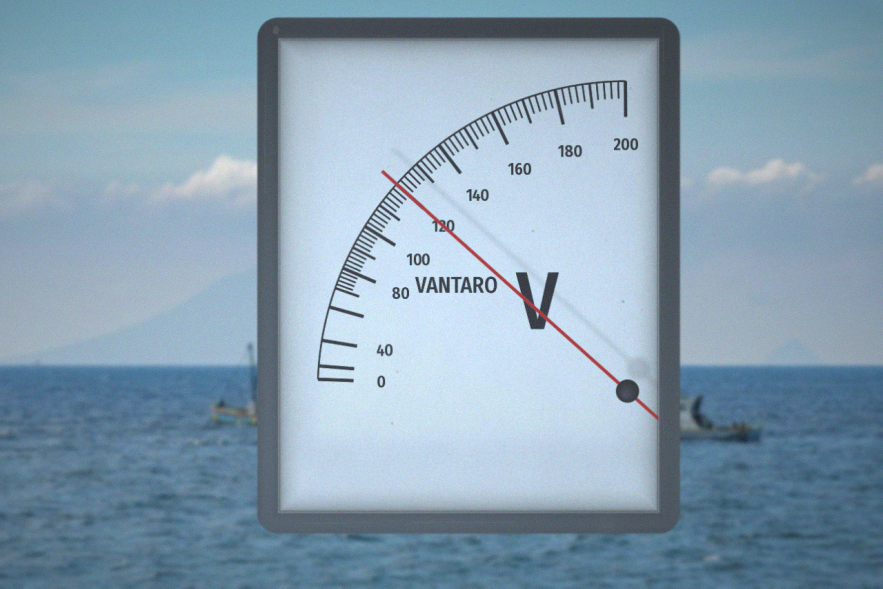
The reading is 120; V
